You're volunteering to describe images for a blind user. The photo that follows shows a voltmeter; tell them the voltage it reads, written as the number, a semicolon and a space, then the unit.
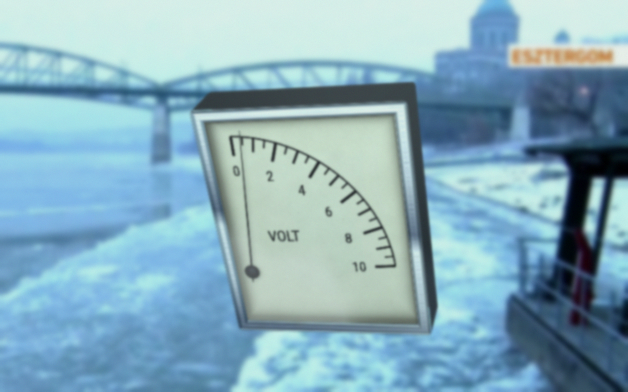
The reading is 0.5; V
